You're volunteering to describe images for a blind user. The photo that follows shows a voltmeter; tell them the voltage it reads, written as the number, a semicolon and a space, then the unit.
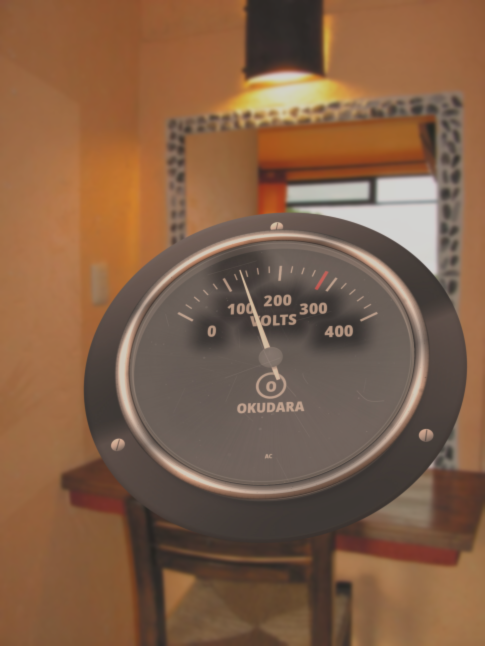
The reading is 130; V
